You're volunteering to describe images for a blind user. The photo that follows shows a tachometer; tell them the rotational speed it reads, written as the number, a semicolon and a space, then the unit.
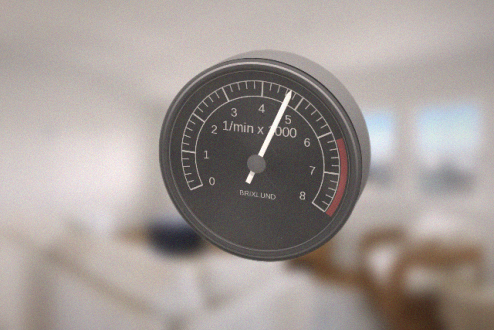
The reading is 4700; rpm
